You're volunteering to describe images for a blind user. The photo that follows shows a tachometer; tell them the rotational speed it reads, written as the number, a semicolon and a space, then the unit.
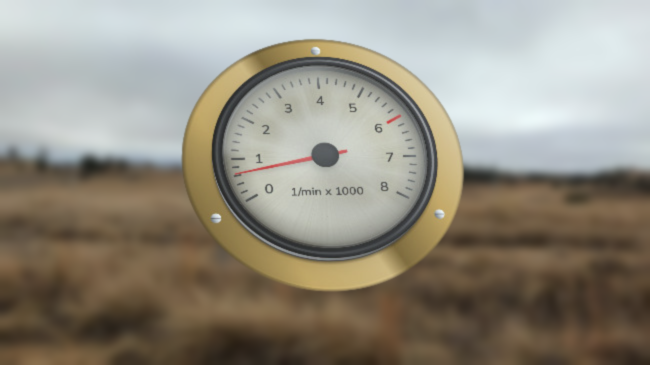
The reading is 600; rpm
